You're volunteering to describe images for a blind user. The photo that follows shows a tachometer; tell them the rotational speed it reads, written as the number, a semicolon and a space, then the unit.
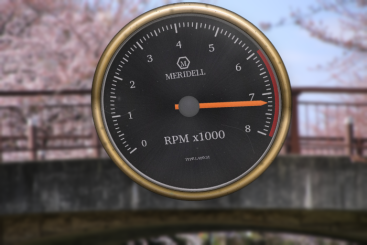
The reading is 7200; rpm
